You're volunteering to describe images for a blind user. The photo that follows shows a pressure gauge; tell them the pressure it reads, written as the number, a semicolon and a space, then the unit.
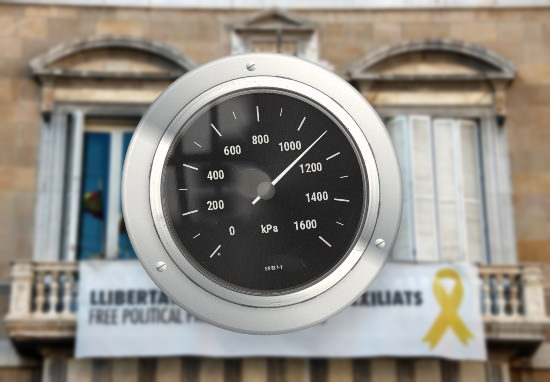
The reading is 1100; kPa
